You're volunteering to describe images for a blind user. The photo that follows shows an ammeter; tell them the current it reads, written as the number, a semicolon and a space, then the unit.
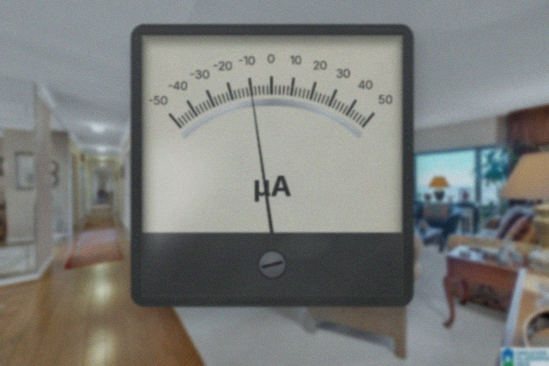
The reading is -10; µA
